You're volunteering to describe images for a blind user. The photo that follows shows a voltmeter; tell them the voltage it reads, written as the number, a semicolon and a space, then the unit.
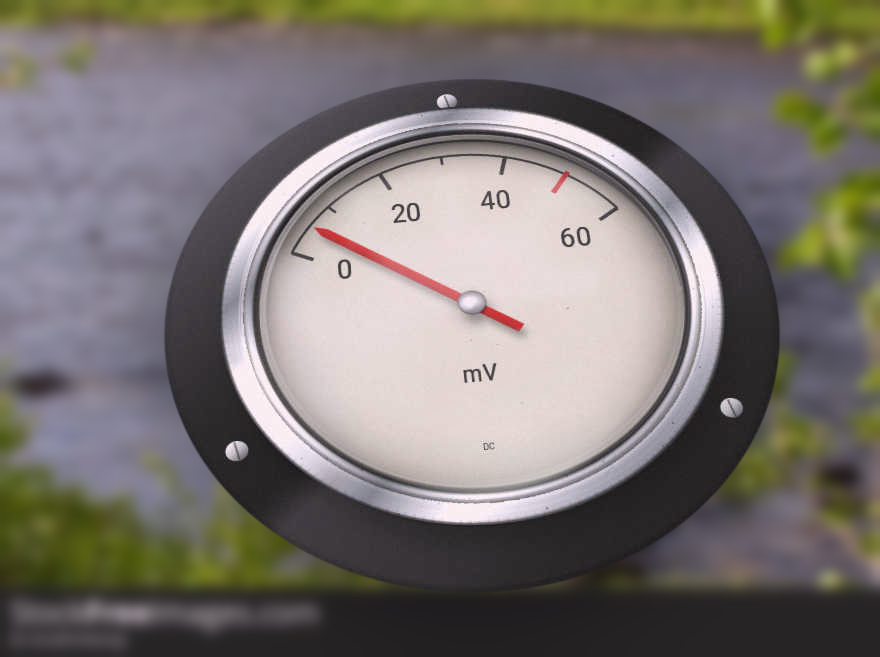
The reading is 5; mV
